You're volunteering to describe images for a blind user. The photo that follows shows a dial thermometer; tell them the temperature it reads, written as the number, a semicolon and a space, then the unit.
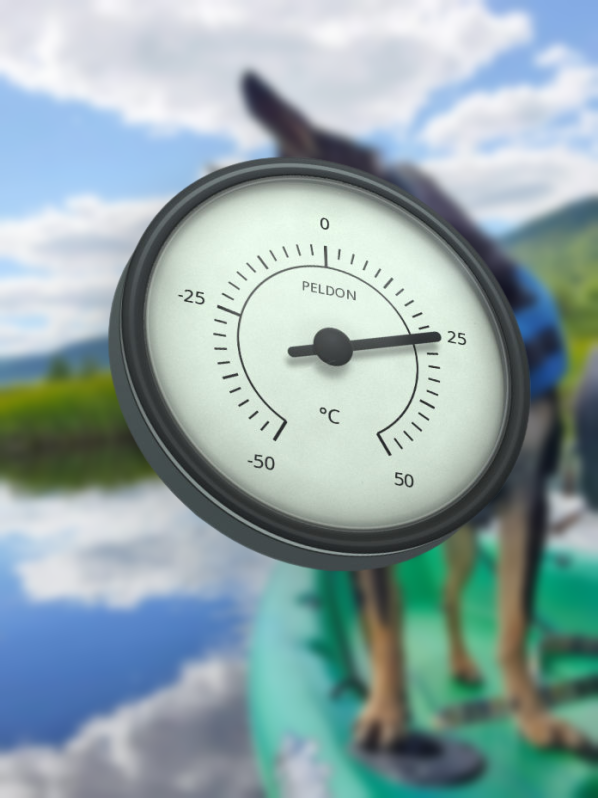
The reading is 25; °C
